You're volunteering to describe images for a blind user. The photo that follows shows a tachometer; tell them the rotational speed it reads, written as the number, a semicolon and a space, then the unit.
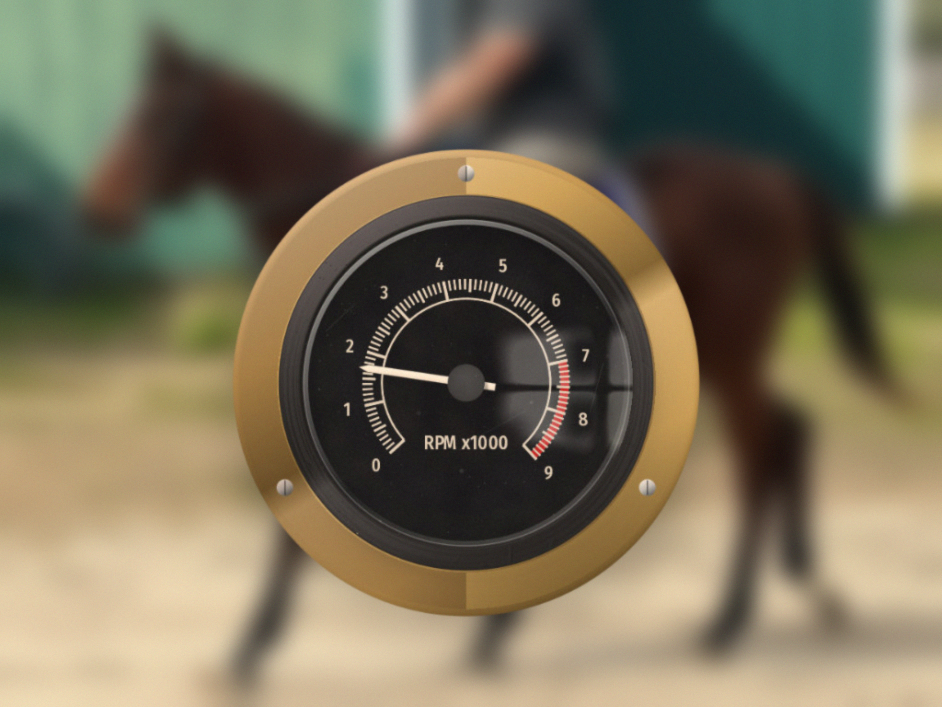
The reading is 1700; rpm
